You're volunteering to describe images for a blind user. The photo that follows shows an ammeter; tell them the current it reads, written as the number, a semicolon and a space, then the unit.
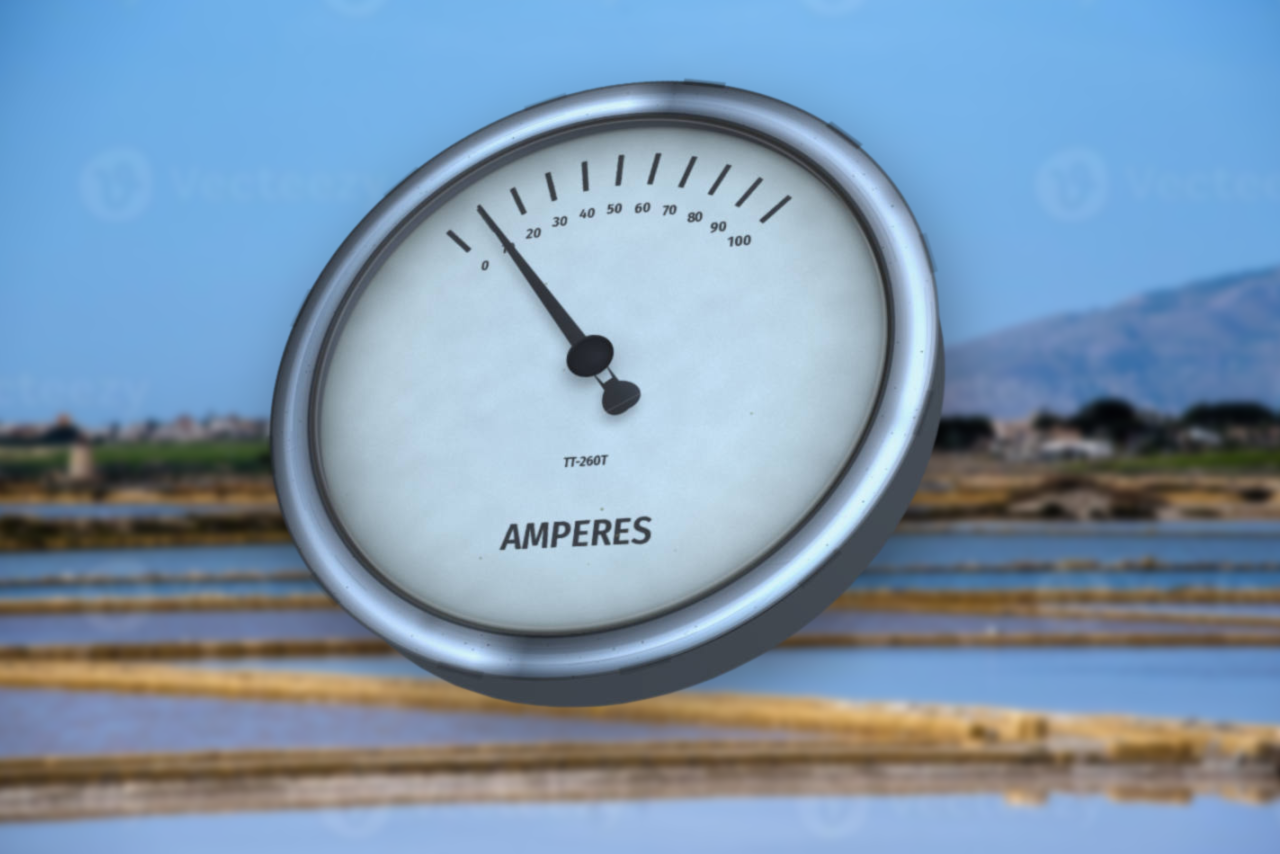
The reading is 10; A
